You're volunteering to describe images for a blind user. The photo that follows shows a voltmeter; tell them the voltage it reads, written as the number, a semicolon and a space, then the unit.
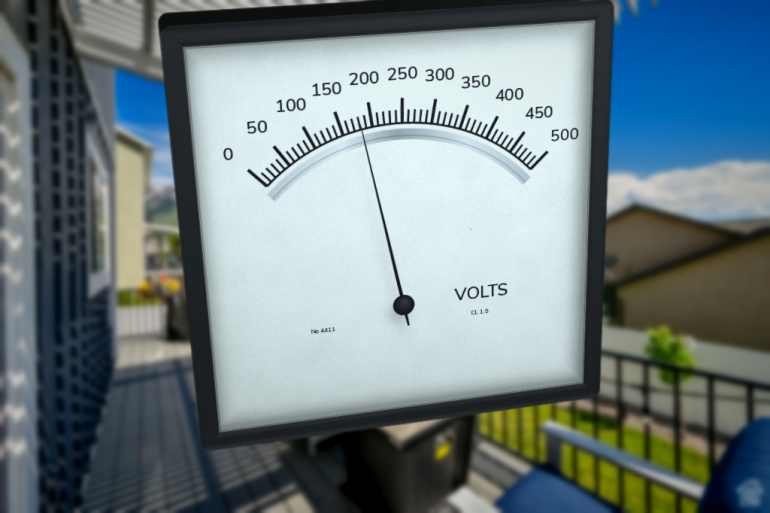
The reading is 180; V
